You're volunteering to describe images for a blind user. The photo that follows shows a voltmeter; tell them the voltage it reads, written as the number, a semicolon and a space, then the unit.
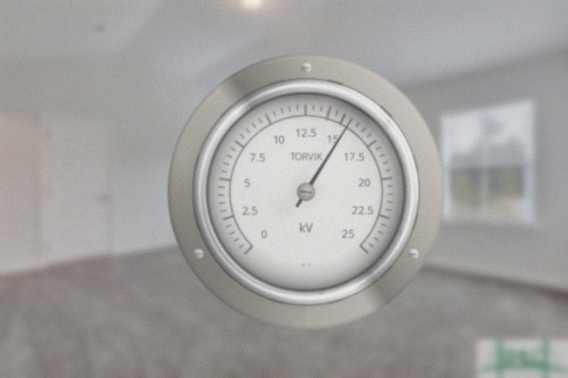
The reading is 15.5; kV
